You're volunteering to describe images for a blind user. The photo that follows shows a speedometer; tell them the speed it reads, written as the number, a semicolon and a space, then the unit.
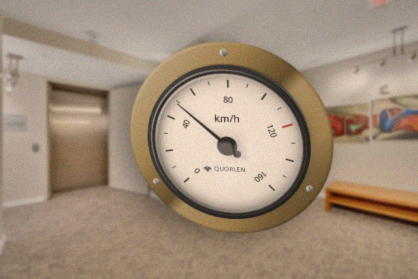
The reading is 50; km/h
